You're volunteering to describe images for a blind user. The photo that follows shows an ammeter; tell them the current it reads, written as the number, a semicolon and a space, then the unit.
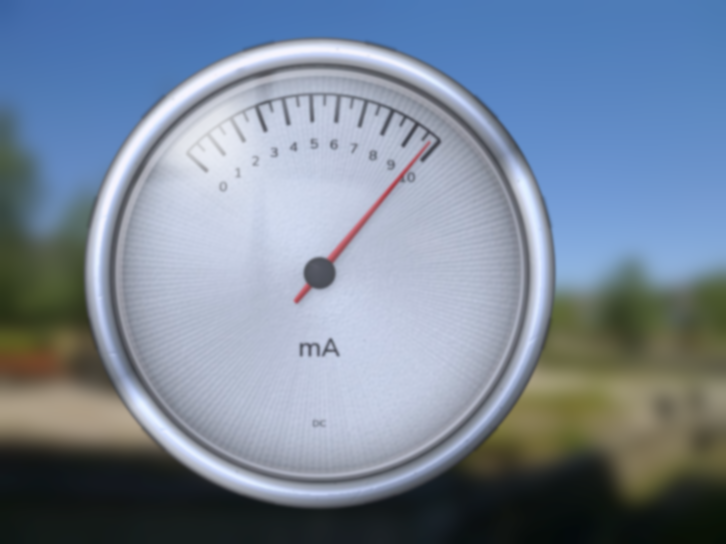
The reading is 9.75; mA
